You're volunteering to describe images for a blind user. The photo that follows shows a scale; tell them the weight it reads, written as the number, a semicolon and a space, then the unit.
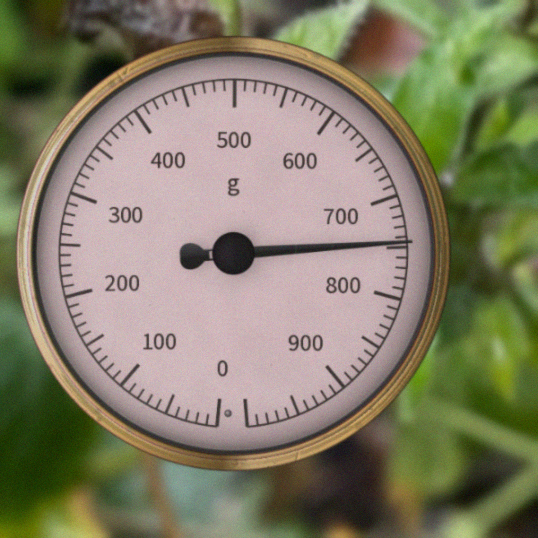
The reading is 745; g
